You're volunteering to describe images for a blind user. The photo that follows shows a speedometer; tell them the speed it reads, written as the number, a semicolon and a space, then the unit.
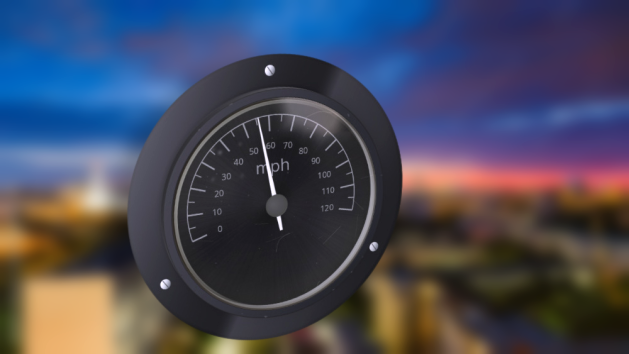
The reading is 55; mph
